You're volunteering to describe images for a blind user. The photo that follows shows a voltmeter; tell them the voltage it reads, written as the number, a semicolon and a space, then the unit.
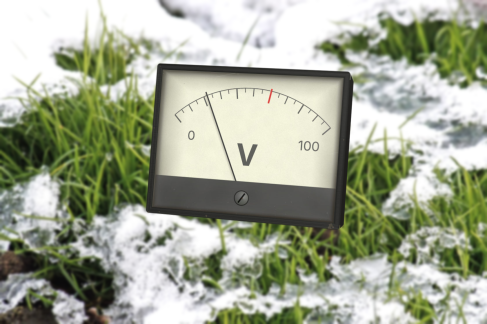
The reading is 22.5; V
